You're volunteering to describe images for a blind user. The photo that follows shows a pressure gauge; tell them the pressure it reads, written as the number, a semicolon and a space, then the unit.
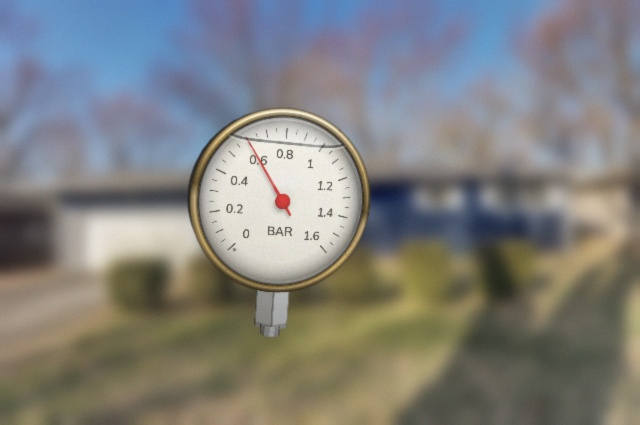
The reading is 0.6; bar
